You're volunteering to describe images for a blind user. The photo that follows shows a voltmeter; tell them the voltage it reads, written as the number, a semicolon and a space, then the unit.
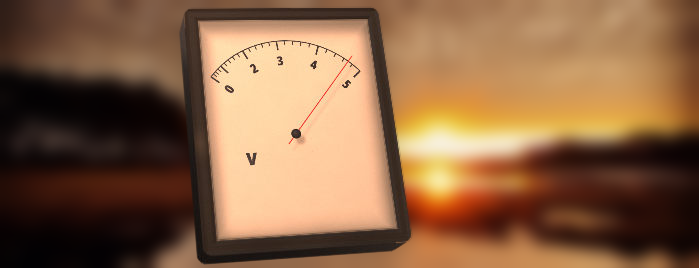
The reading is 4.7; V
